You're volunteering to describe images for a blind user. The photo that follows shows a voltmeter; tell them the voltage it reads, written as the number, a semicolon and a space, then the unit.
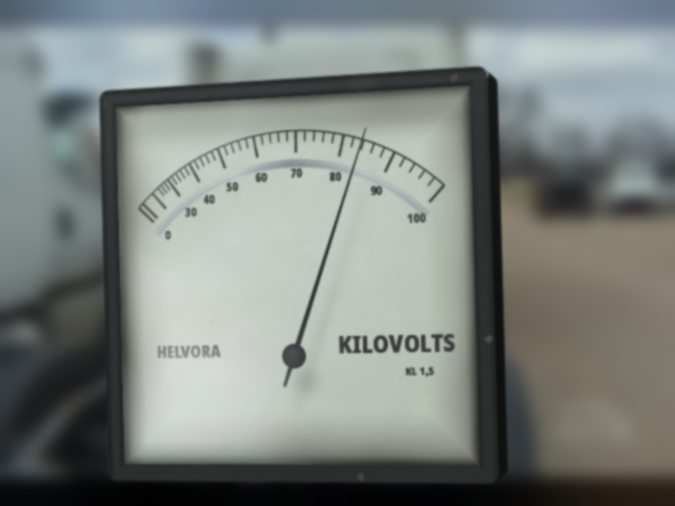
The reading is 84; kV
